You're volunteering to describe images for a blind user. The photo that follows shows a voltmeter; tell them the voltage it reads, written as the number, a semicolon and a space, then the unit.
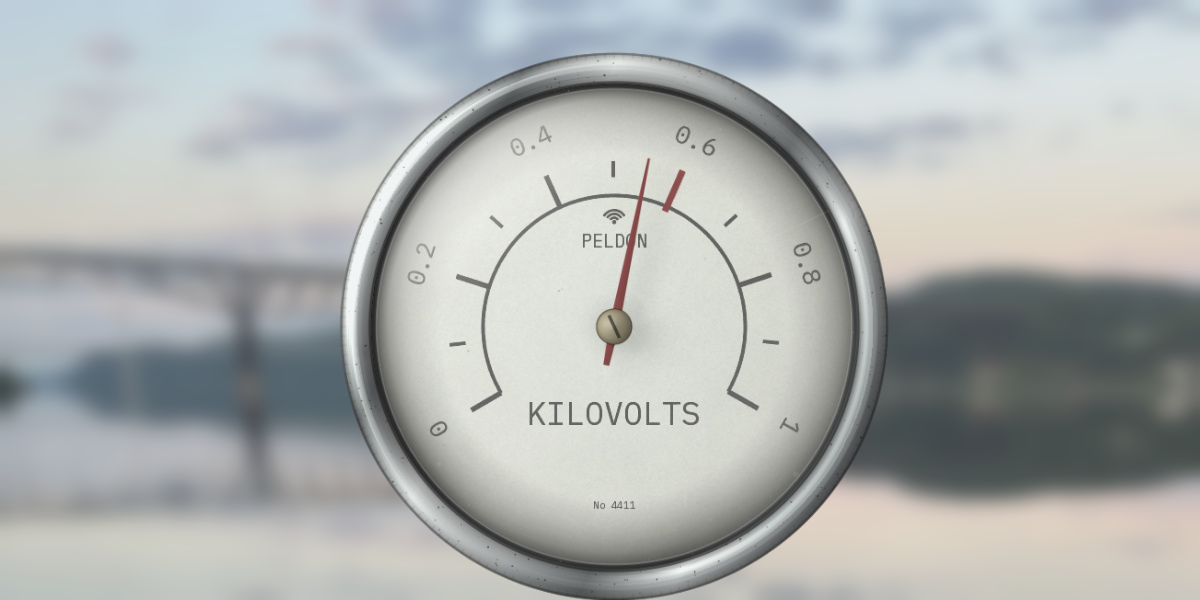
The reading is 0.55; kV
